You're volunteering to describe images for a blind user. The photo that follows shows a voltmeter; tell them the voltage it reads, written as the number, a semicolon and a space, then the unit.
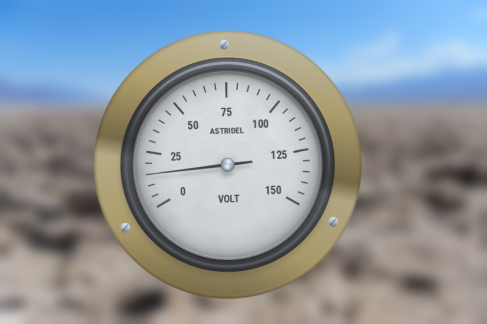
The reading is 15; V
